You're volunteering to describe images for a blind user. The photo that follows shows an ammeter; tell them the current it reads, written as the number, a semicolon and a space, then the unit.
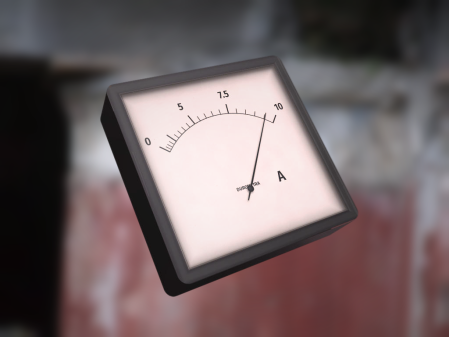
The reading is 9.5; A
